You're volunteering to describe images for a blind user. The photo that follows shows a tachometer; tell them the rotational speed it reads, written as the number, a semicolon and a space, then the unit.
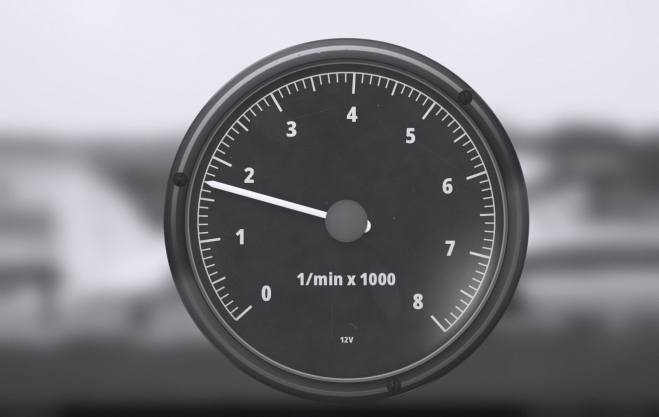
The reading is 1700; rpm
